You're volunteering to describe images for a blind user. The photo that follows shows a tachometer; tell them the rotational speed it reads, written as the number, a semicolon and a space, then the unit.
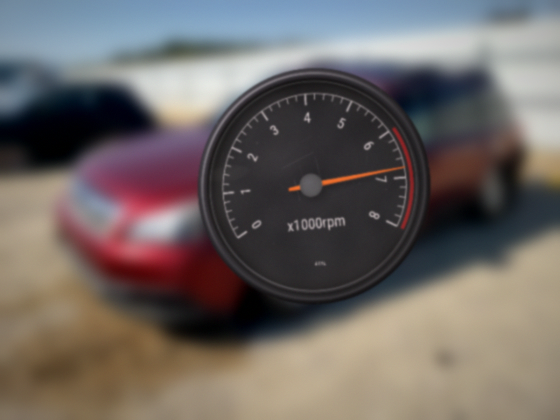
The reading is 6800; rpm
